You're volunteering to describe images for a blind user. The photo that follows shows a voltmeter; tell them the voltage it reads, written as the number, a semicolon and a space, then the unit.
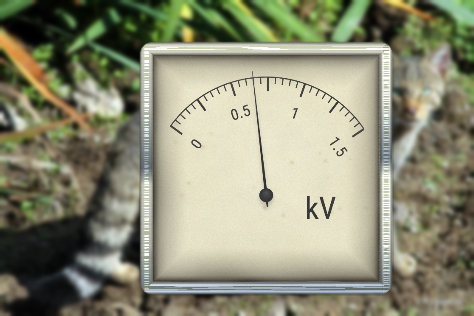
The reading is 0.65; kV
